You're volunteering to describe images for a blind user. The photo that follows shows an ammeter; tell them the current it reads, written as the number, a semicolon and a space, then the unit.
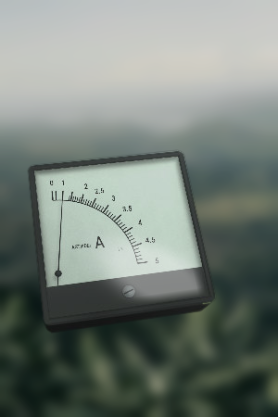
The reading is 1; A
